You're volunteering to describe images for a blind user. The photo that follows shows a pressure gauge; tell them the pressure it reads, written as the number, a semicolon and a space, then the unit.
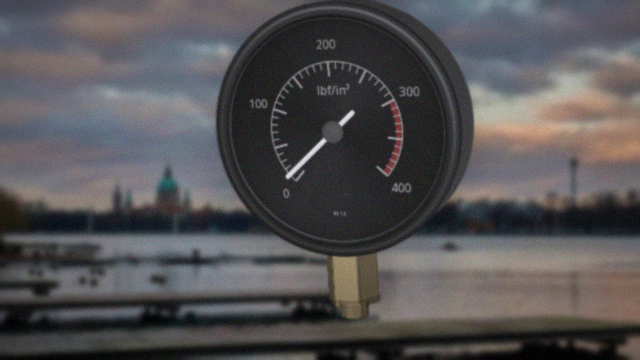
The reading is 10; psi
